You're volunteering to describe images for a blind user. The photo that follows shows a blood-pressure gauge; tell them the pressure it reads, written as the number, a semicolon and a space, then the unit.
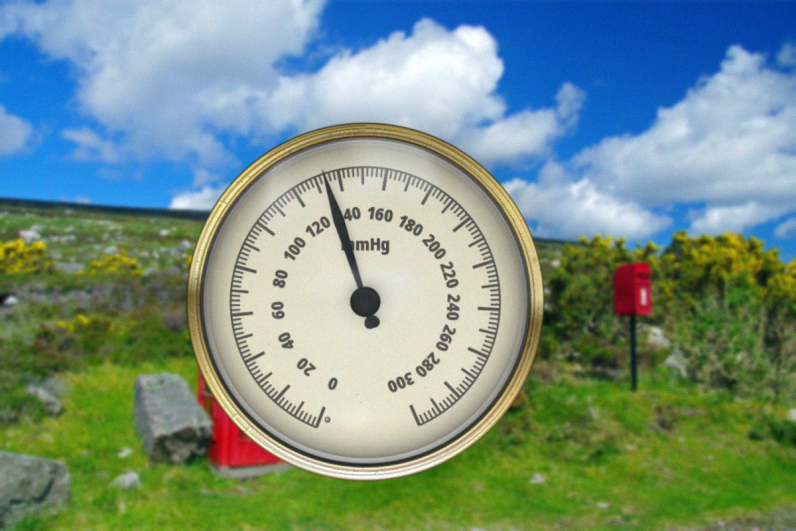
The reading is 134; mmHg
